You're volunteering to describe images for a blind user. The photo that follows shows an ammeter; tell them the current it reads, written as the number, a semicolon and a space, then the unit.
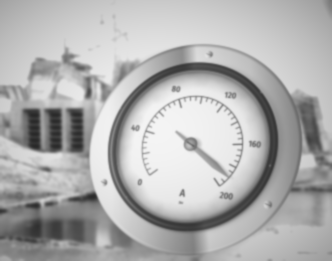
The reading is 190; A
